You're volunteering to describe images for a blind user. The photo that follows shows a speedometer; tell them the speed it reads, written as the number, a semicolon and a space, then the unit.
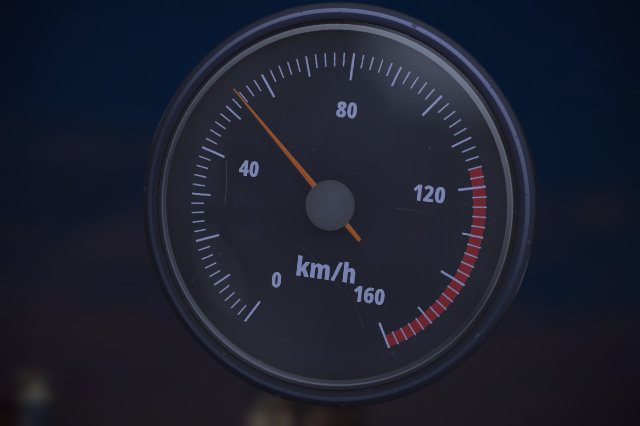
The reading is 54; km/h
